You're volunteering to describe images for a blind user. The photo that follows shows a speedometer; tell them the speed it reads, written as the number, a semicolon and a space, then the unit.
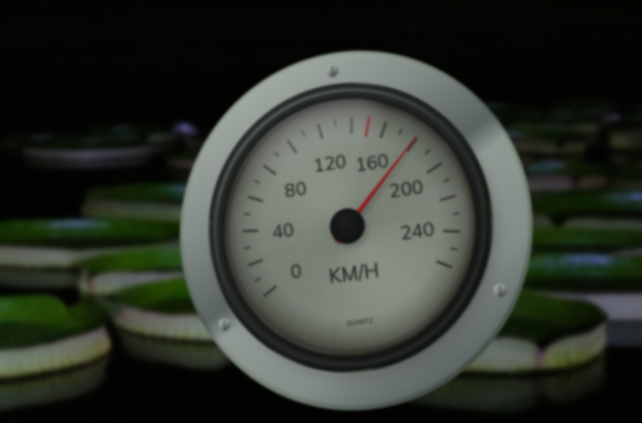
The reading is 180; km/h
